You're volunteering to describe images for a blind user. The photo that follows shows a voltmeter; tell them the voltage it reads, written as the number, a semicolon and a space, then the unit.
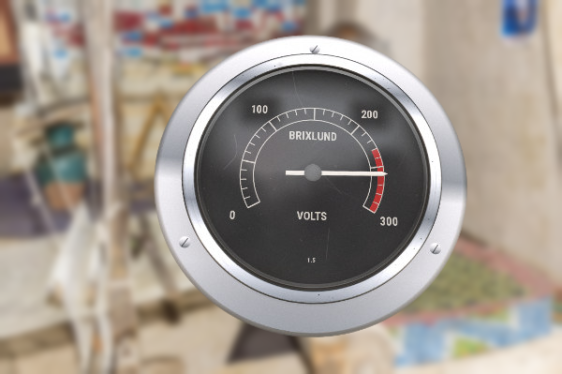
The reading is 260; V
